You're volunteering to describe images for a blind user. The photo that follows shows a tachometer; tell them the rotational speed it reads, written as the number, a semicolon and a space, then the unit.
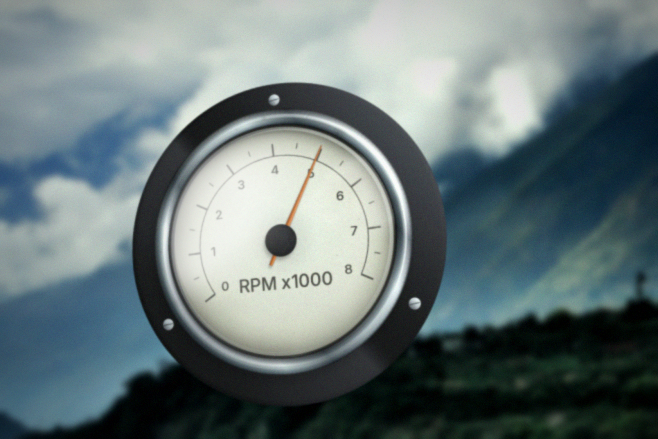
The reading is 5000; rpm
